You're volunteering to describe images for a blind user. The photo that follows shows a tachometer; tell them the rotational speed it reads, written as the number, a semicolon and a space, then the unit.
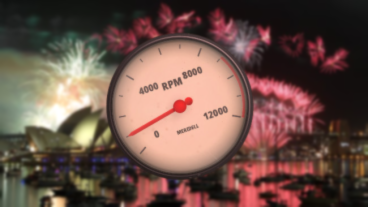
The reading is 1000; rpm
